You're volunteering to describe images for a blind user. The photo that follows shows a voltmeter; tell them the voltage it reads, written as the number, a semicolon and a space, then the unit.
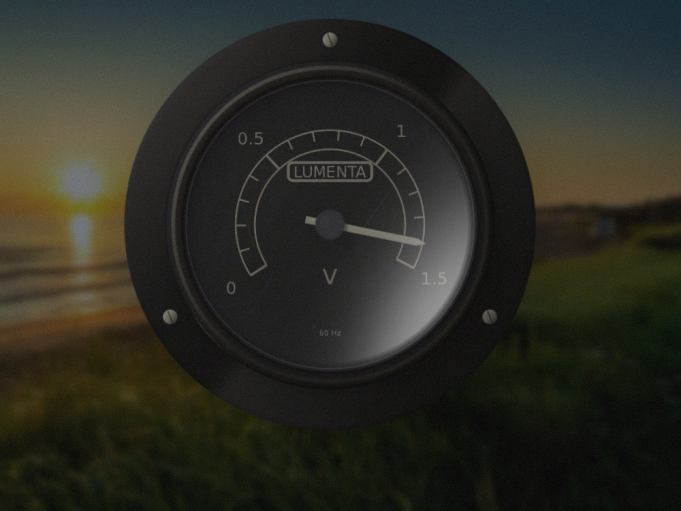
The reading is 1.4; V
